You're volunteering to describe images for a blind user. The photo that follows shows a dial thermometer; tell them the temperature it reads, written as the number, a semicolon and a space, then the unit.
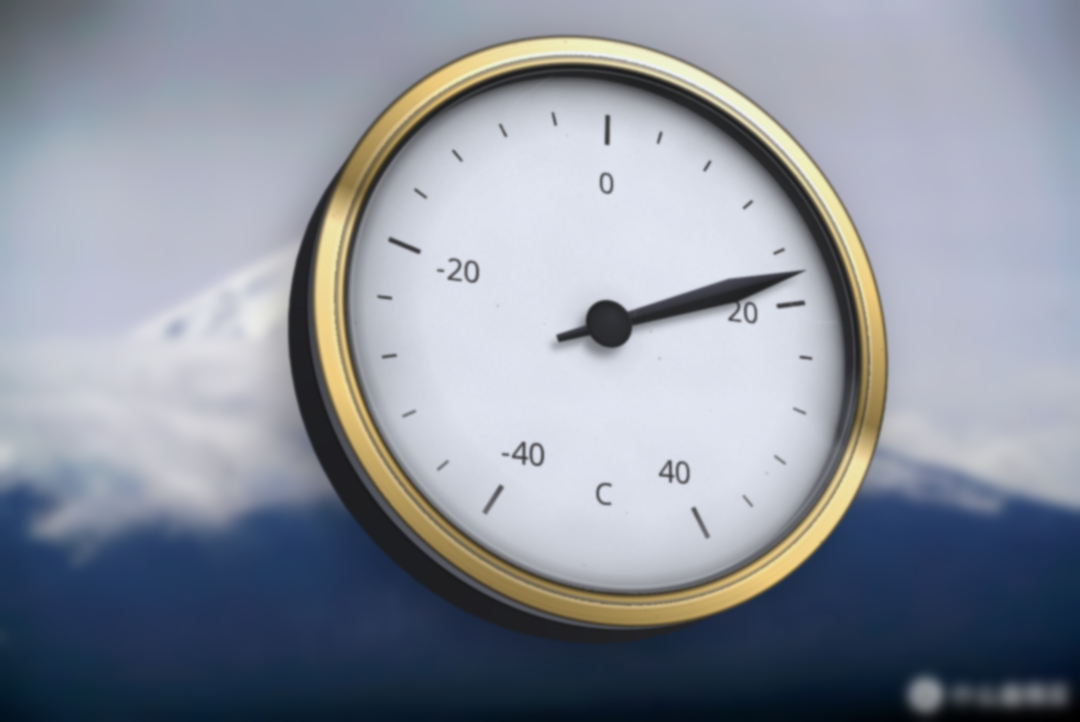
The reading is 18; °C
